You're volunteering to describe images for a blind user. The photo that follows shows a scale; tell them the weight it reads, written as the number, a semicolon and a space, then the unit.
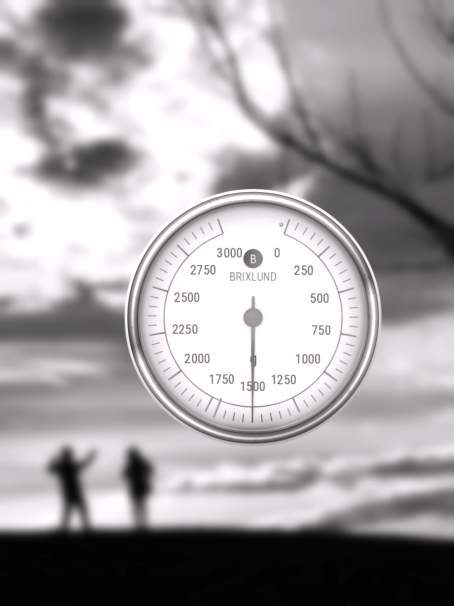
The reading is 1500; g
